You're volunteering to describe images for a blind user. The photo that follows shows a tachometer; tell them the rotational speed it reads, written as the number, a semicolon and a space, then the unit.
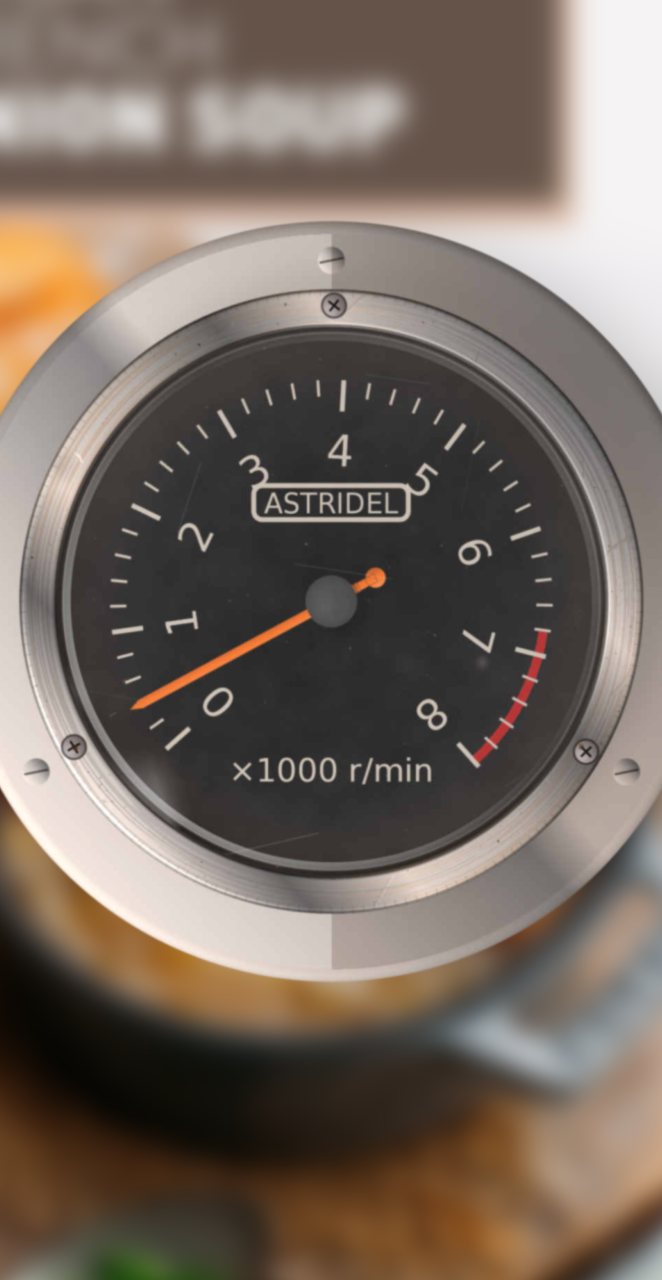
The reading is 400; rpm
